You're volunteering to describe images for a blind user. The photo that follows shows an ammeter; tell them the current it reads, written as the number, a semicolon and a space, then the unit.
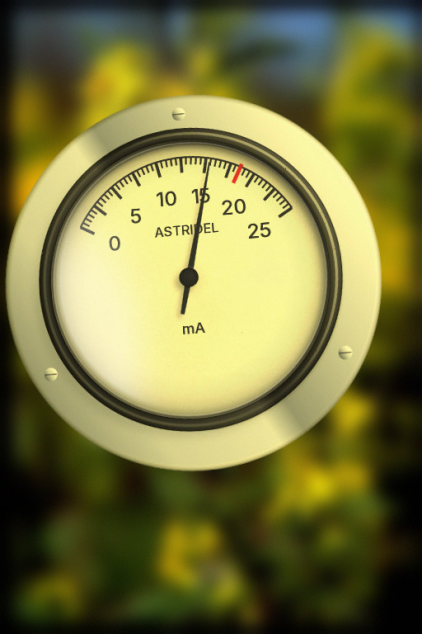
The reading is 15.5; mA
